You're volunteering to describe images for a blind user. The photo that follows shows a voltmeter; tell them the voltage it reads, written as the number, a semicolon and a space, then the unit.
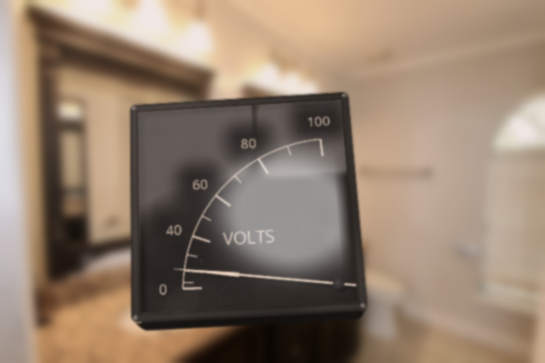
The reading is 20; V
